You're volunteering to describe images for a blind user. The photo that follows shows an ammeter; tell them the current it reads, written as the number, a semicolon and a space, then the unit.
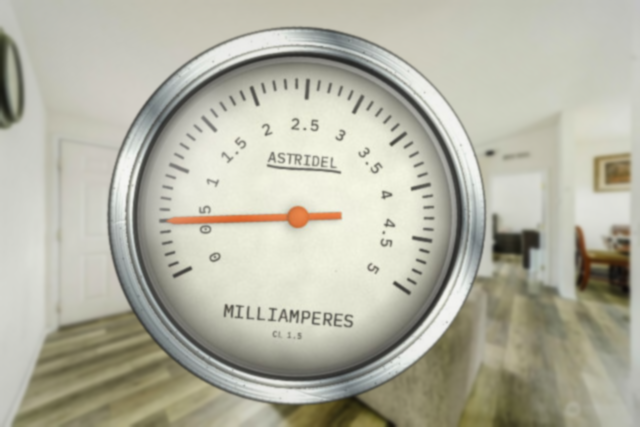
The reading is 0.5; mA
